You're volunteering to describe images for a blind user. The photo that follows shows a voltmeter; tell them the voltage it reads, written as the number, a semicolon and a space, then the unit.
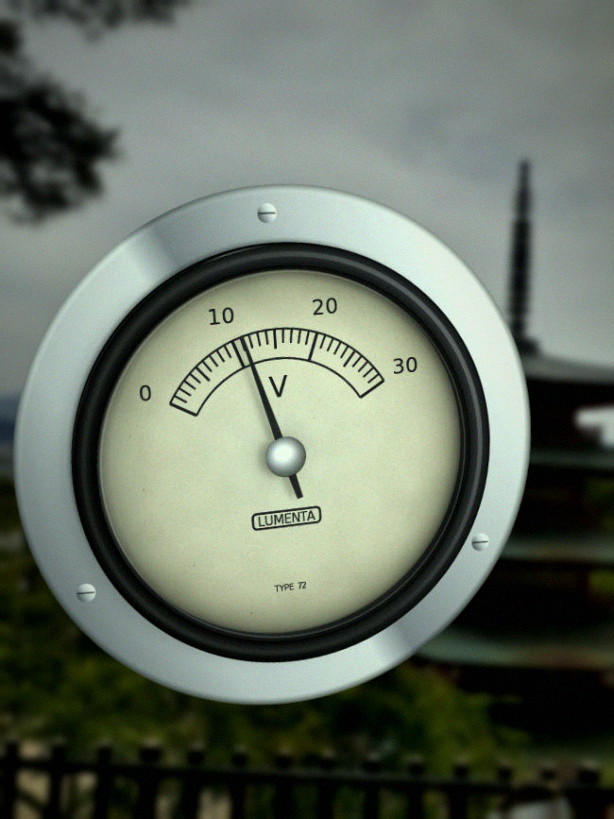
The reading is 11; V
